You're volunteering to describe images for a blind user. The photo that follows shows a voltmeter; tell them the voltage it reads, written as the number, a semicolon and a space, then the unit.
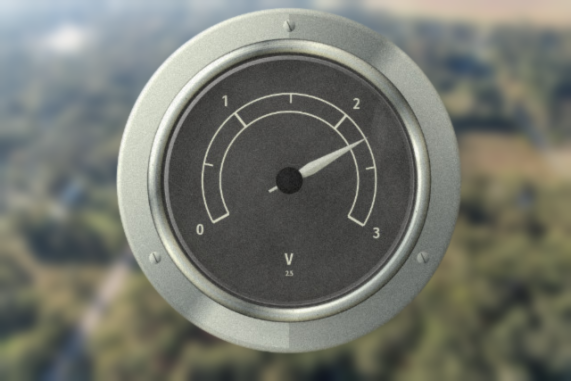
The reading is 2.25; V
